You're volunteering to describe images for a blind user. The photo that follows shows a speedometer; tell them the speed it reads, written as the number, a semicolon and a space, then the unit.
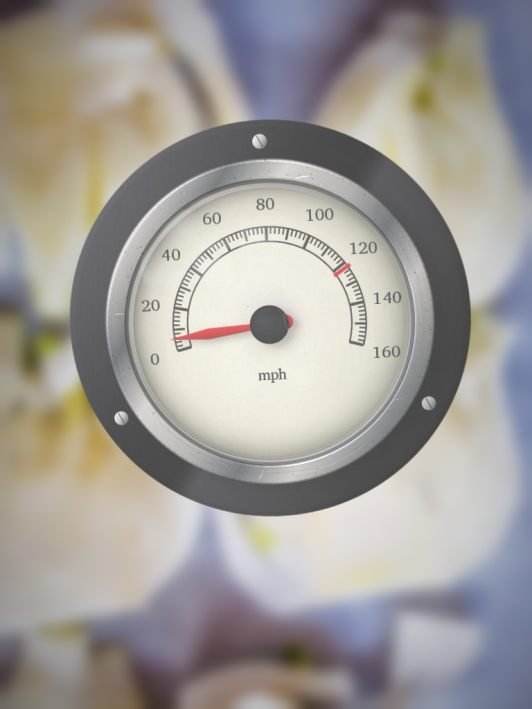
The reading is 6; mph
